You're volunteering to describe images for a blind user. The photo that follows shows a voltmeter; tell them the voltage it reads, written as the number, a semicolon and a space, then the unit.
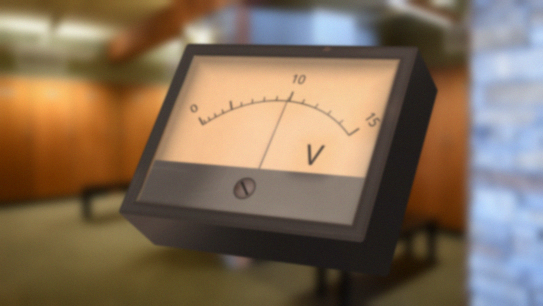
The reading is 10; V
